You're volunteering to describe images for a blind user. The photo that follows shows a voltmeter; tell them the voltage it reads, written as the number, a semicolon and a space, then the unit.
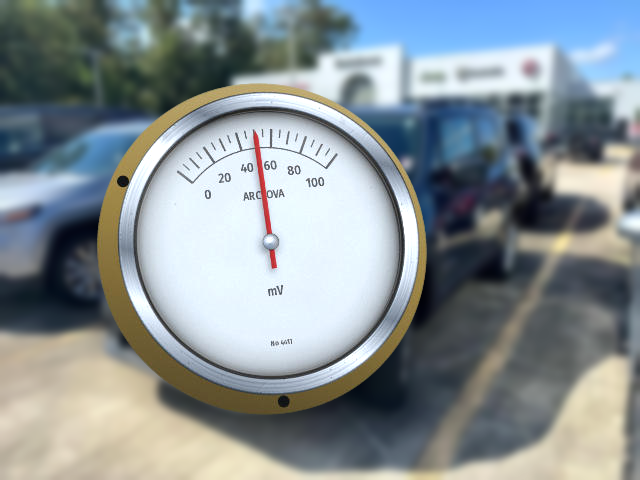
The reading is 50; mV
